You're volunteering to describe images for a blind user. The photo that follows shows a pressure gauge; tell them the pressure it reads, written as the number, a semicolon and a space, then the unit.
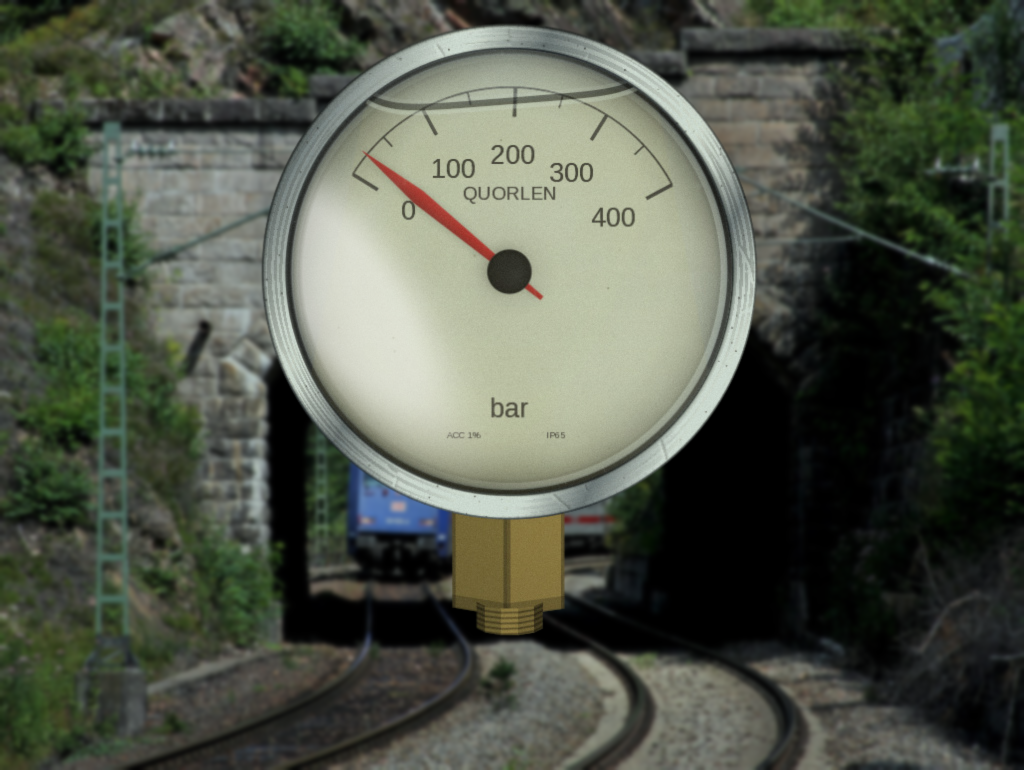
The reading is 25; bar
